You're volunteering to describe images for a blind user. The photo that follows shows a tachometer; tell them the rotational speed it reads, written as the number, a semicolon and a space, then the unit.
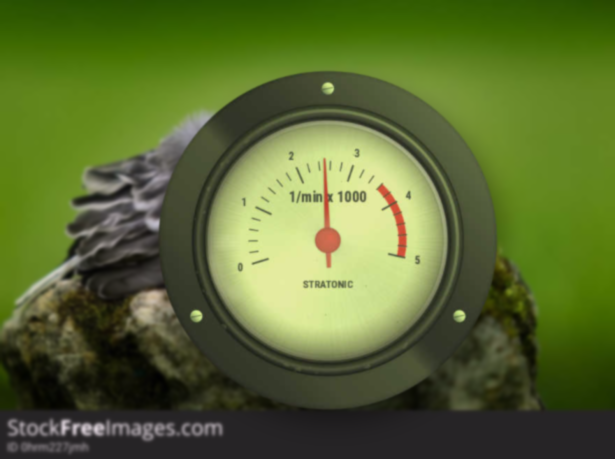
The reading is 2500; rpm
